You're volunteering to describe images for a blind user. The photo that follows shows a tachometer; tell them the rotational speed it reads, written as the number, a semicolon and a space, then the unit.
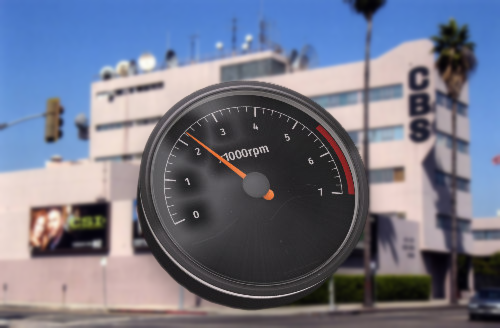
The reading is 2200; rpm
